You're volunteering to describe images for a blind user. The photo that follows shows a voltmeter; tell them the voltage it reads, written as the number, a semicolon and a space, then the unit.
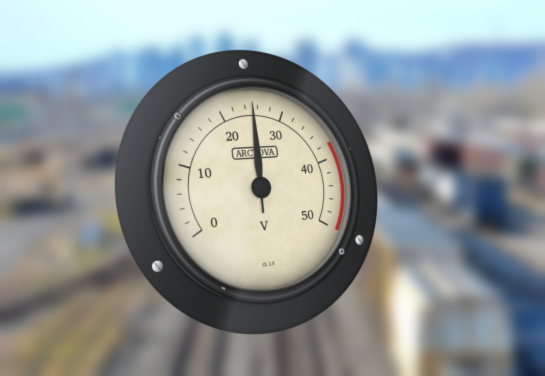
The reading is 25; V
